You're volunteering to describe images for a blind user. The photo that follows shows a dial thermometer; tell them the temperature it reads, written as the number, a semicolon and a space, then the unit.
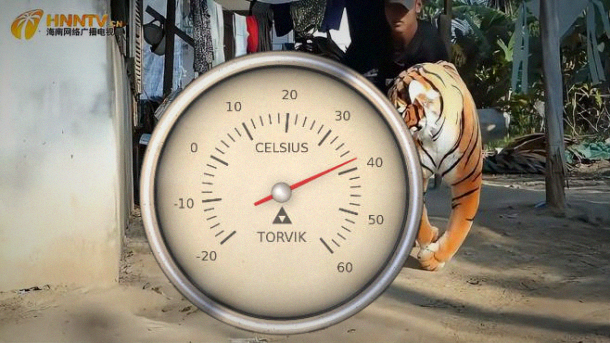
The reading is 38; °C
